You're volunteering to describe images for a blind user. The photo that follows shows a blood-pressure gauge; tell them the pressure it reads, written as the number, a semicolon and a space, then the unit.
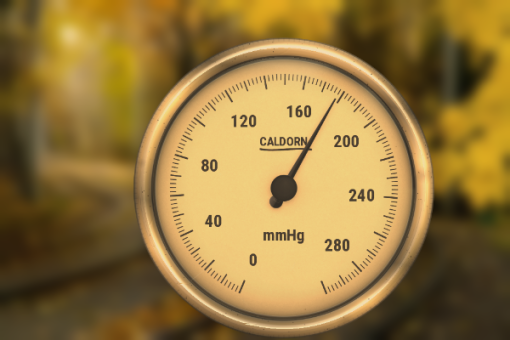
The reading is 178; mmHg
